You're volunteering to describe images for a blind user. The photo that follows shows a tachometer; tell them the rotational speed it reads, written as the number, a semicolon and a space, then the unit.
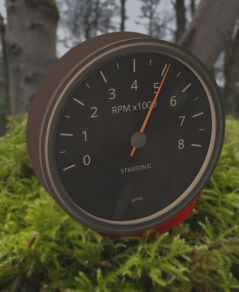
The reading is 5000; rpm
